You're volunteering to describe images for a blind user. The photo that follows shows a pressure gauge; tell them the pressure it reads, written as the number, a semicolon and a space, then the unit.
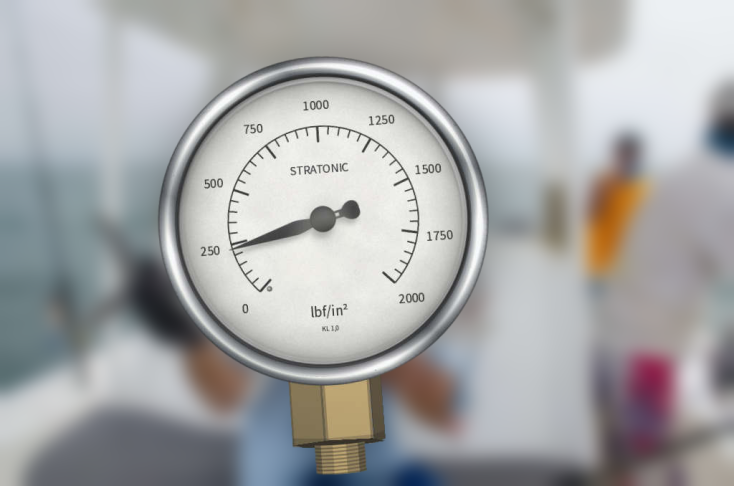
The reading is 225; psi
